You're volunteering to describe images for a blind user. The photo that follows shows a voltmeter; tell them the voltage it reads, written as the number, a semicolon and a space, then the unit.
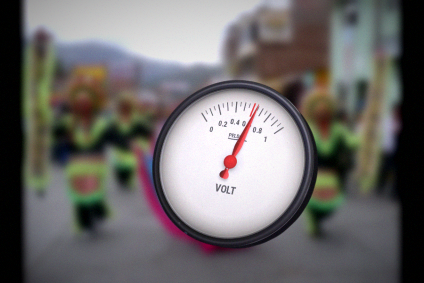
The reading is 0.65; V
